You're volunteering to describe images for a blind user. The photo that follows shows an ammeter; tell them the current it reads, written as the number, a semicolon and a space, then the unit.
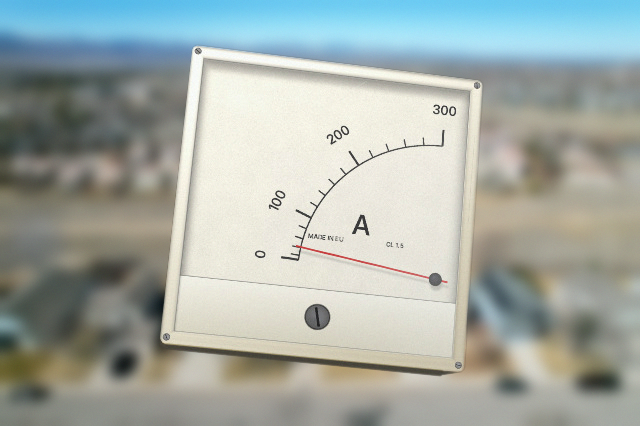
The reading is 40; A
